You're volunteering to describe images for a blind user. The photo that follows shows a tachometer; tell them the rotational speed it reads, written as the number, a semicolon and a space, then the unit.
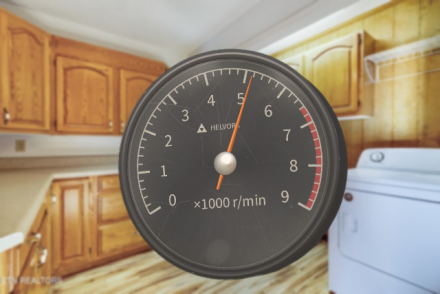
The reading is 5200; rpm
